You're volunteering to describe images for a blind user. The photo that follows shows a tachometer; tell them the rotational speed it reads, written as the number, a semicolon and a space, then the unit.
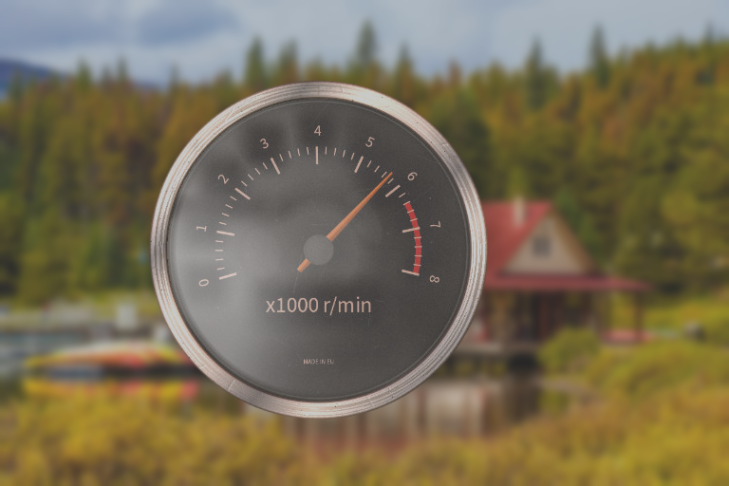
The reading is 5700; rpm
